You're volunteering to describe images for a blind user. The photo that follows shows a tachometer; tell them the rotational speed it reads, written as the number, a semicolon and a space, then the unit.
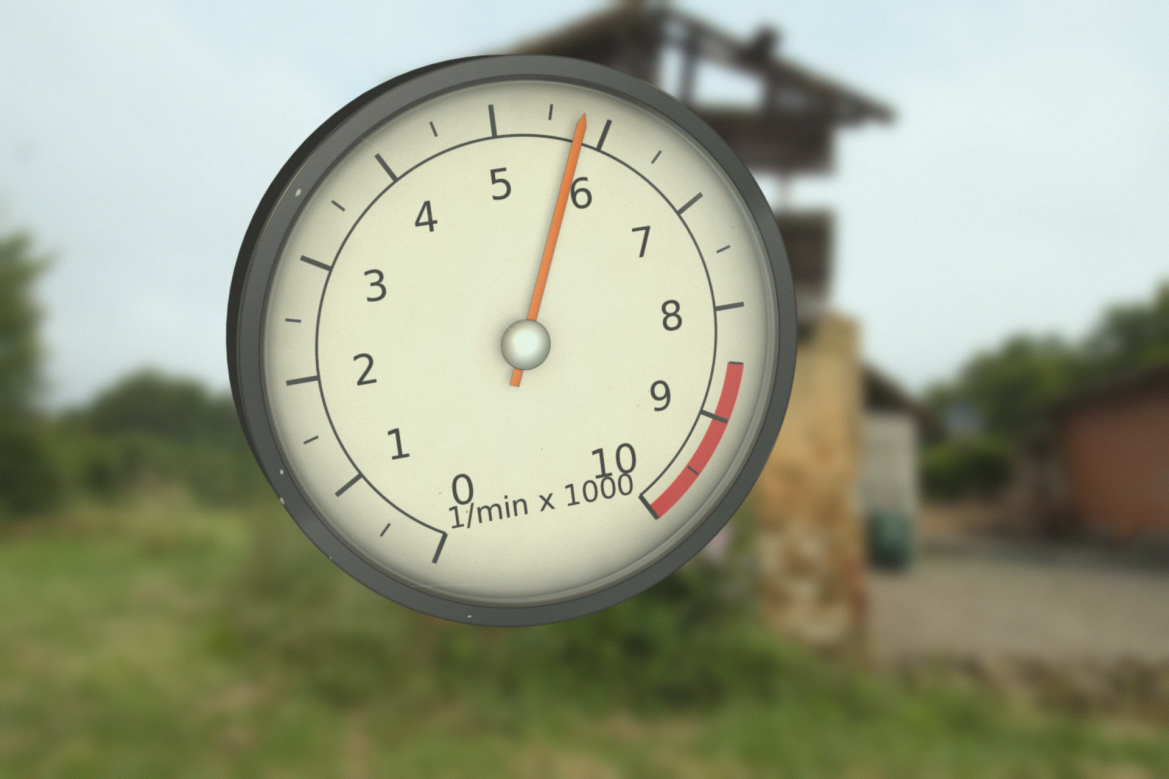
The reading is 5750; rpm
